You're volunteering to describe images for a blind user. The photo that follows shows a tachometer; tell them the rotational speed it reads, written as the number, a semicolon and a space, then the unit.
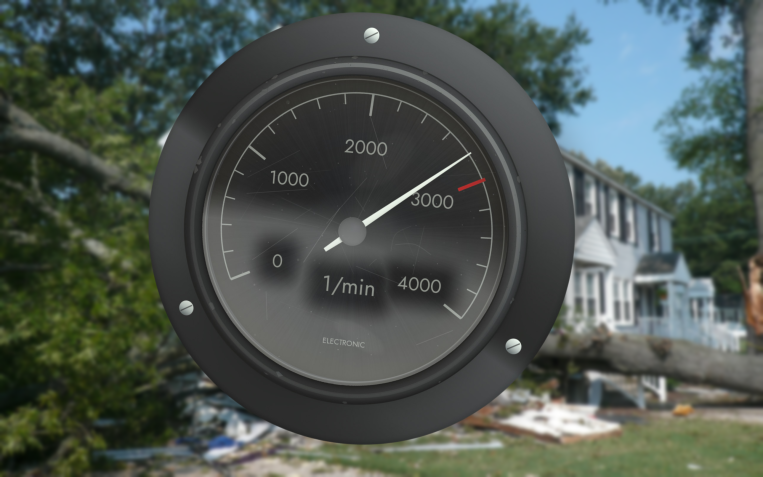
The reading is 2800; rpm
